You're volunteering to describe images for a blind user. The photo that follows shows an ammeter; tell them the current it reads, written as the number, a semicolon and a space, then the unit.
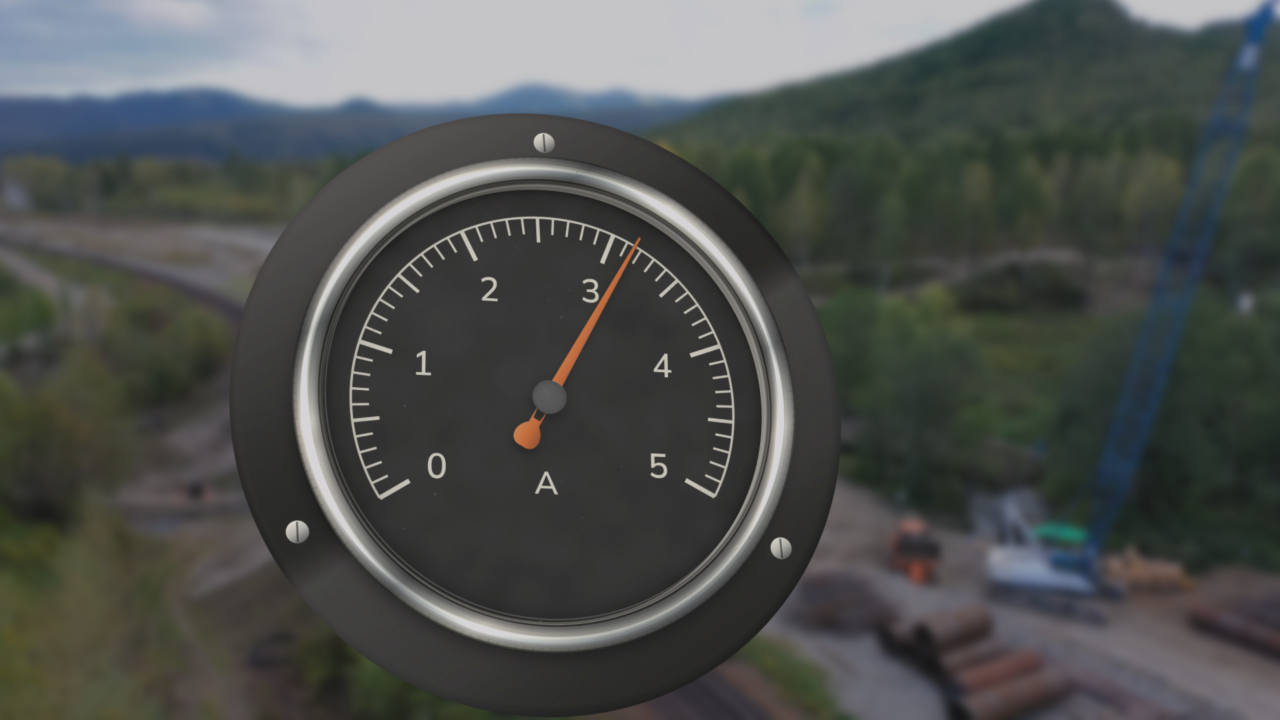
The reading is 3.15; A
